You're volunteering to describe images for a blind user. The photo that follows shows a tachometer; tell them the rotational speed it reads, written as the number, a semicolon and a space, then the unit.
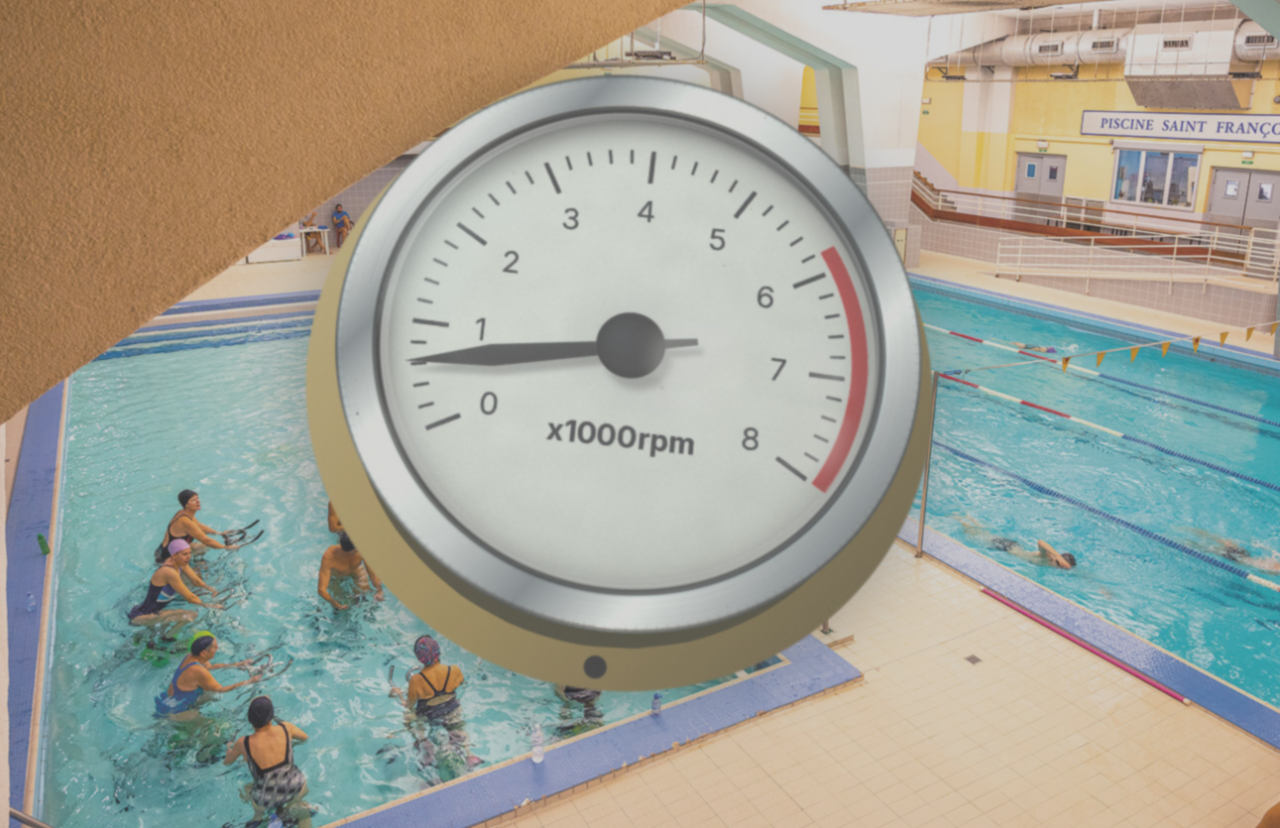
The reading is 600; rpm
